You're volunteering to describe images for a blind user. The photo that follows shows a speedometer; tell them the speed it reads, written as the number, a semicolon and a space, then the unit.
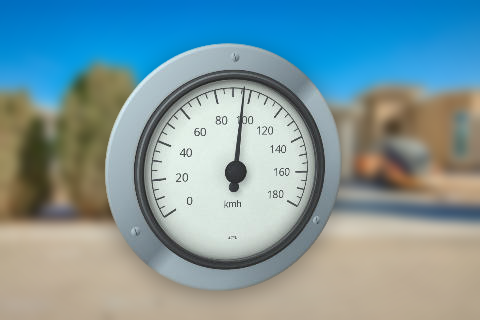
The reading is 95; km/h
